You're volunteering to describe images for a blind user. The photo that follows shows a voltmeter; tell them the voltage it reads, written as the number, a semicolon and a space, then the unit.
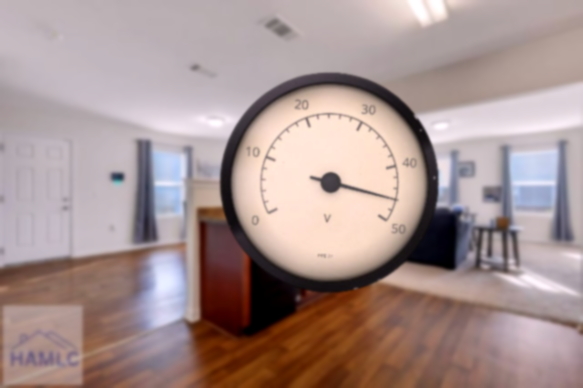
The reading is 46; V
